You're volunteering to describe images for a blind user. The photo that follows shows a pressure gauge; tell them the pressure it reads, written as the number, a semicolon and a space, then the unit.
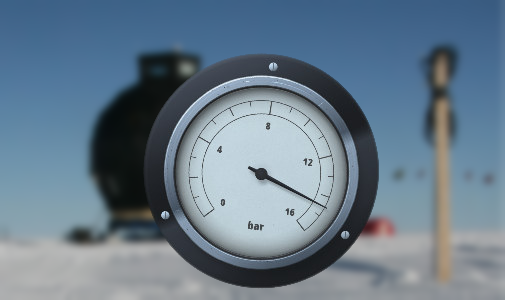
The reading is 14.5; bar
